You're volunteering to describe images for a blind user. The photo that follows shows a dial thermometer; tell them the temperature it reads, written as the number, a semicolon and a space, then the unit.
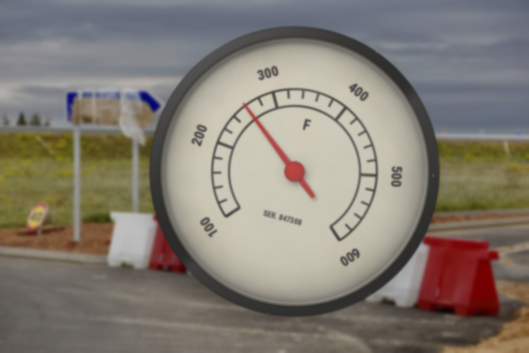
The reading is 260; °F
